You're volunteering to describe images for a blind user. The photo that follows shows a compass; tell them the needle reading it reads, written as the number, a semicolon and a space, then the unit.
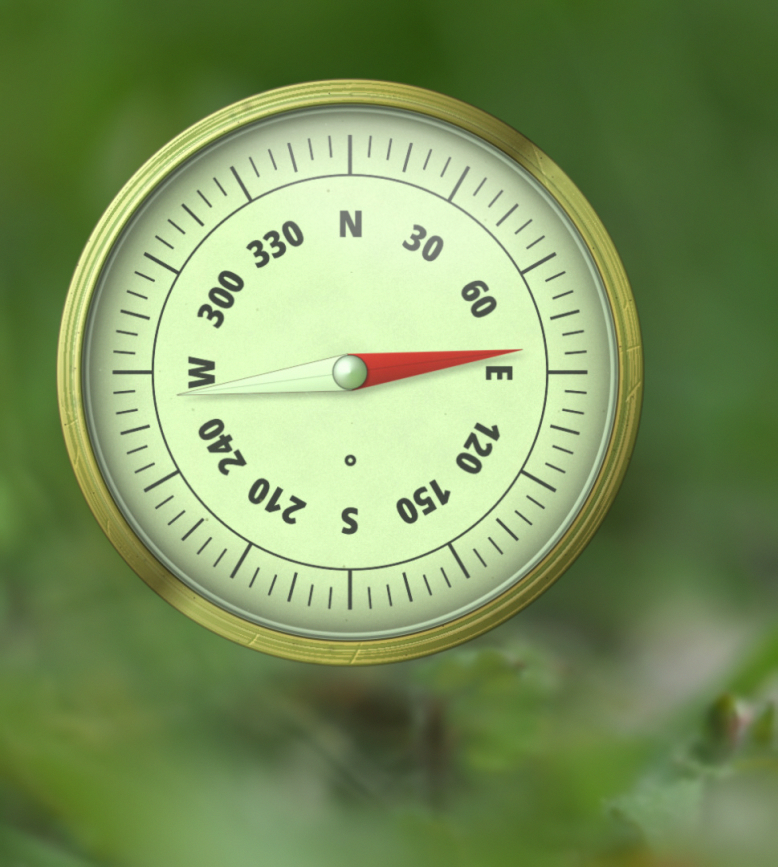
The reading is 82.5; °
